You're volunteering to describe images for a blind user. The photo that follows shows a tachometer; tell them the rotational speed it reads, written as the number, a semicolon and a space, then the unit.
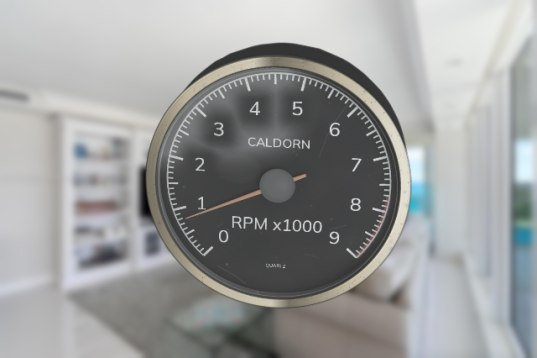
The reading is 800; rpm
